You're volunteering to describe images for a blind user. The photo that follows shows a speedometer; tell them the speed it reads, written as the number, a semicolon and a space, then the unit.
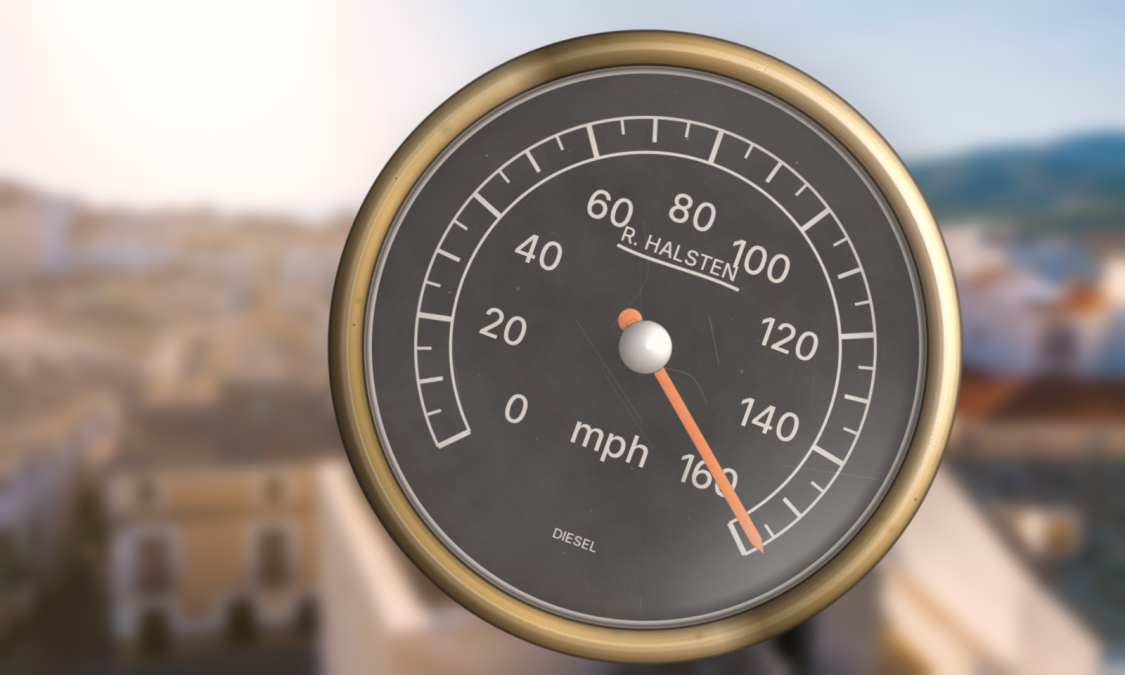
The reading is 157.5; mph
